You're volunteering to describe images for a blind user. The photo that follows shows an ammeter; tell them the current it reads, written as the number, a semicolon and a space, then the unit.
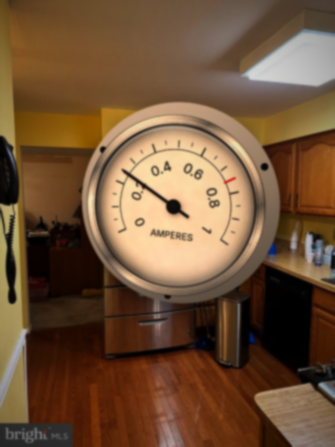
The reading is 0.25; A
